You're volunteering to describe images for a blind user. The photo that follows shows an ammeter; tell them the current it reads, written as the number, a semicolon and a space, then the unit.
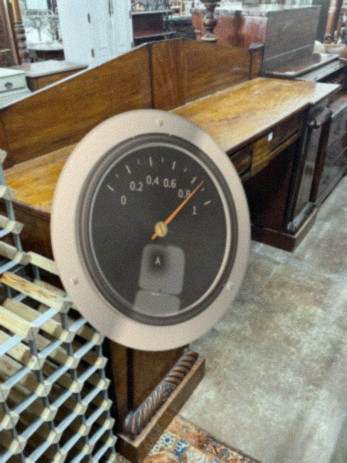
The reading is 0.85; A
